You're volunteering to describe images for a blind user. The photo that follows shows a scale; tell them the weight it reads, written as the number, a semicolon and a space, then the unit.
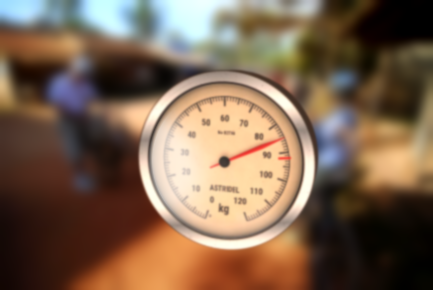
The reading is 85; kg
